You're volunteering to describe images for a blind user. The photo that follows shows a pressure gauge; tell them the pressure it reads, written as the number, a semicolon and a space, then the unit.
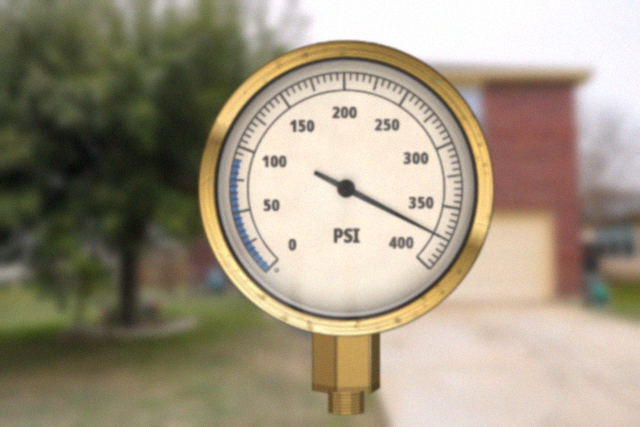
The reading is 375; psi
